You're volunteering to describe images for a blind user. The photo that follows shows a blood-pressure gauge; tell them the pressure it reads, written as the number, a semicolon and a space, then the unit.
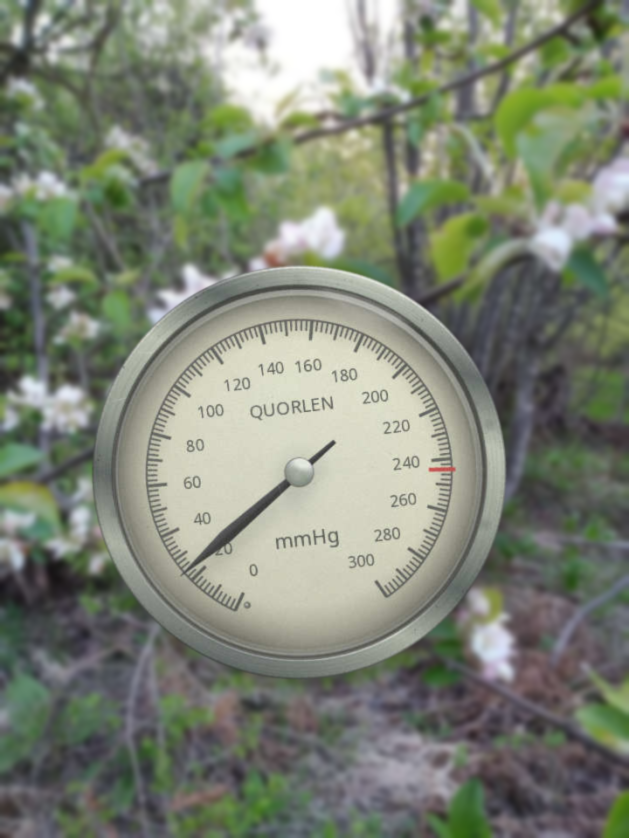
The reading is 24; mmHg
